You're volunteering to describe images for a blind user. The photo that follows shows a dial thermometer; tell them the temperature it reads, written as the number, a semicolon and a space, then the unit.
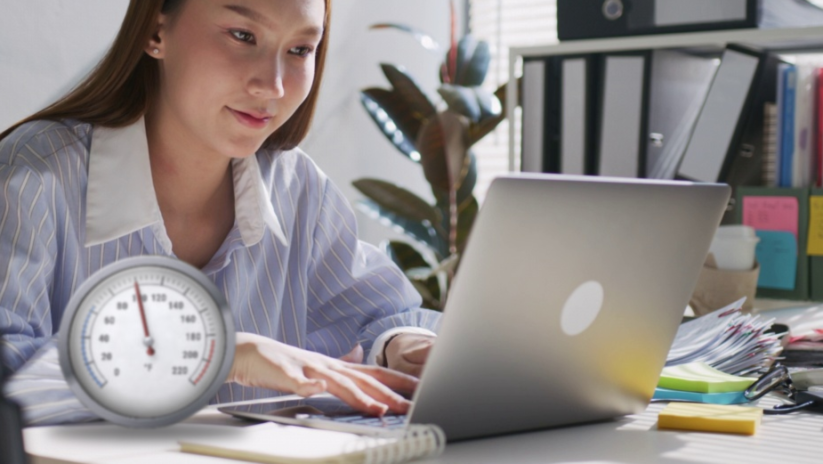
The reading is 100; °F
